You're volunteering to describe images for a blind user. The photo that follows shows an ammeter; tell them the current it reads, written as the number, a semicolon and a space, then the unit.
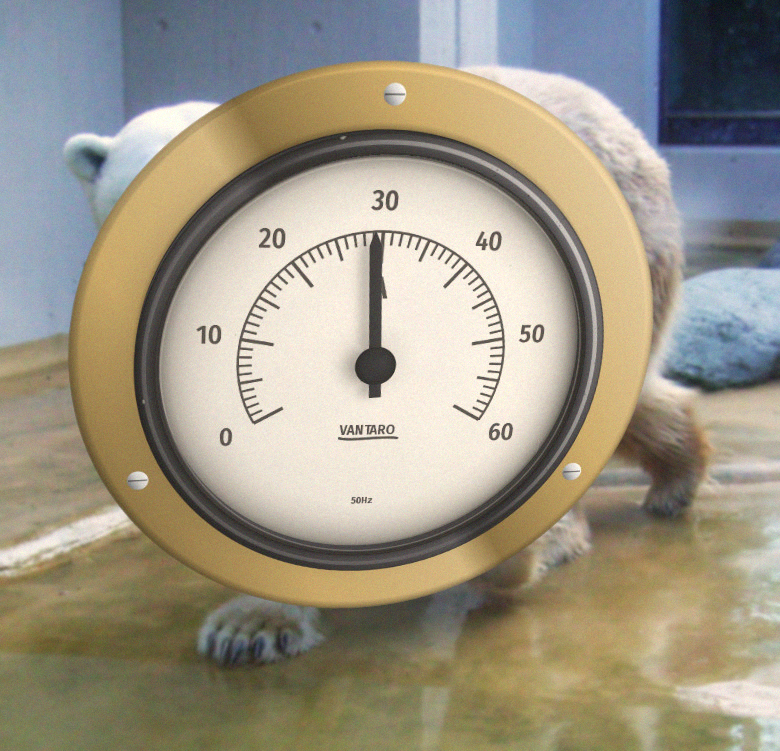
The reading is 29; A
